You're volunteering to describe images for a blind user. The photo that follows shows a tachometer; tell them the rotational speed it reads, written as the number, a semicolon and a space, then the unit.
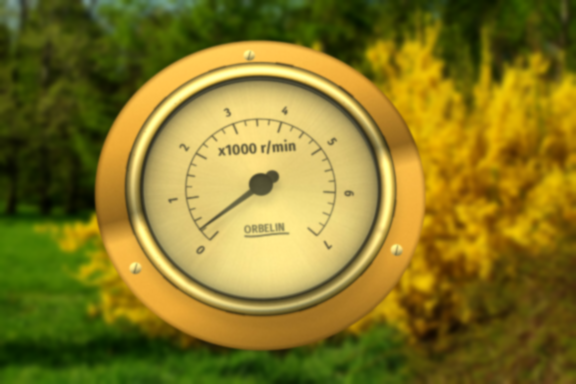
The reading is 250; rpm
